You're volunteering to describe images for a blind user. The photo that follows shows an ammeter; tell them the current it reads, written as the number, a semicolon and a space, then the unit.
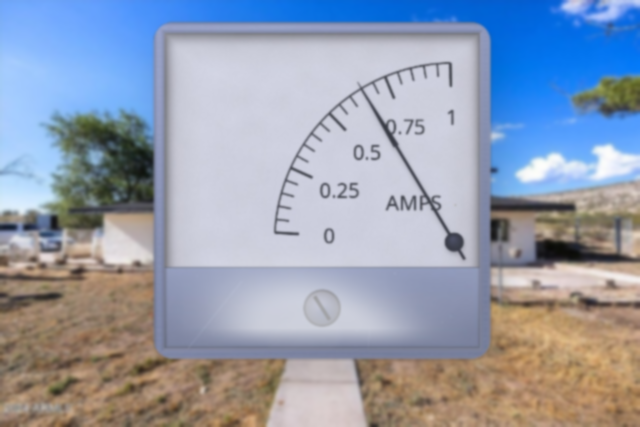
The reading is 0.65; A
